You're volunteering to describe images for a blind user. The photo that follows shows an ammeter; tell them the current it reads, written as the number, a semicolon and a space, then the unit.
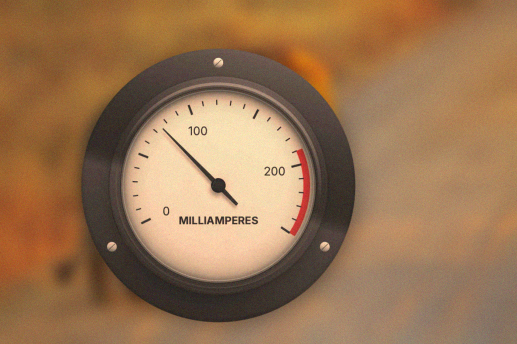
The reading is 75; mA
